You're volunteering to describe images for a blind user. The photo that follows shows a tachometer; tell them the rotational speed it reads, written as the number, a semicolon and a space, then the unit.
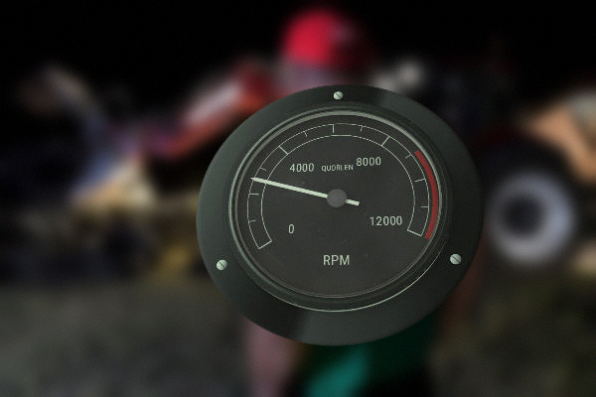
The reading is 2500; rpm
